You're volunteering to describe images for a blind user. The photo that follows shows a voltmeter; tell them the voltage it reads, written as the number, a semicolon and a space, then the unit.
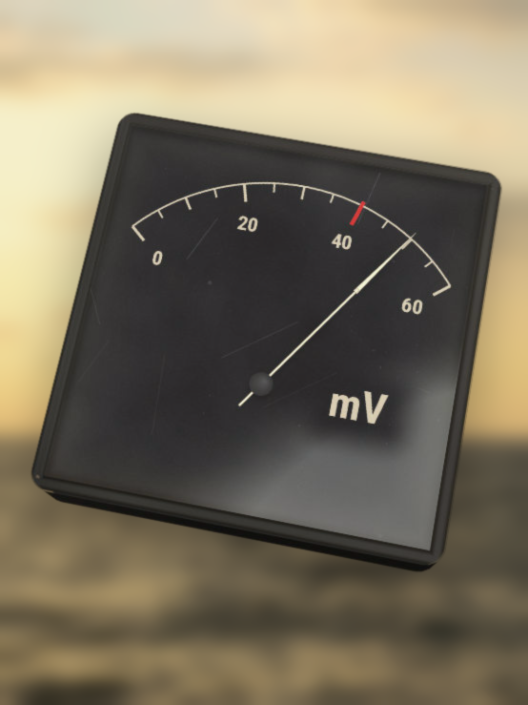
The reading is 50; mV
